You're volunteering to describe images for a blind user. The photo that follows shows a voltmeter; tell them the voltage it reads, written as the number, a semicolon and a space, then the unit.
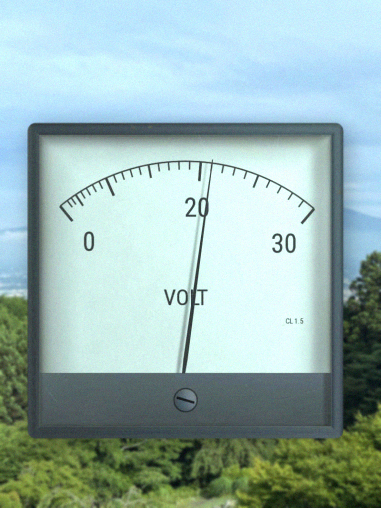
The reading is 21; V
